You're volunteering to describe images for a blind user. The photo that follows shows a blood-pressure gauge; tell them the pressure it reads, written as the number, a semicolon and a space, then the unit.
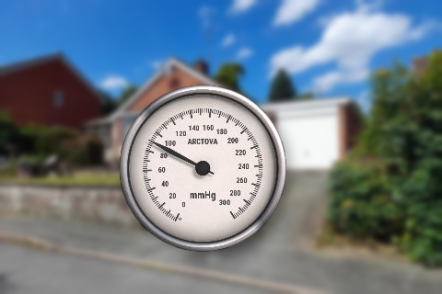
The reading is 90; mmHg
